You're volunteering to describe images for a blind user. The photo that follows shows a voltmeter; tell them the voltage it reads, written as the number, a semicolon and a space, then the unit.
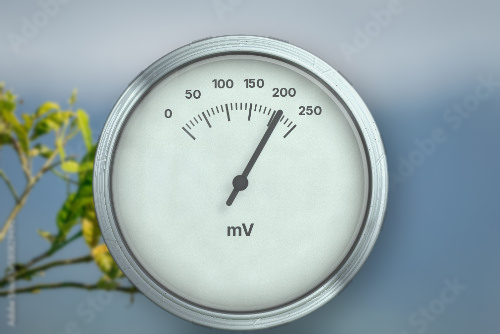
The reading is 210; mV
